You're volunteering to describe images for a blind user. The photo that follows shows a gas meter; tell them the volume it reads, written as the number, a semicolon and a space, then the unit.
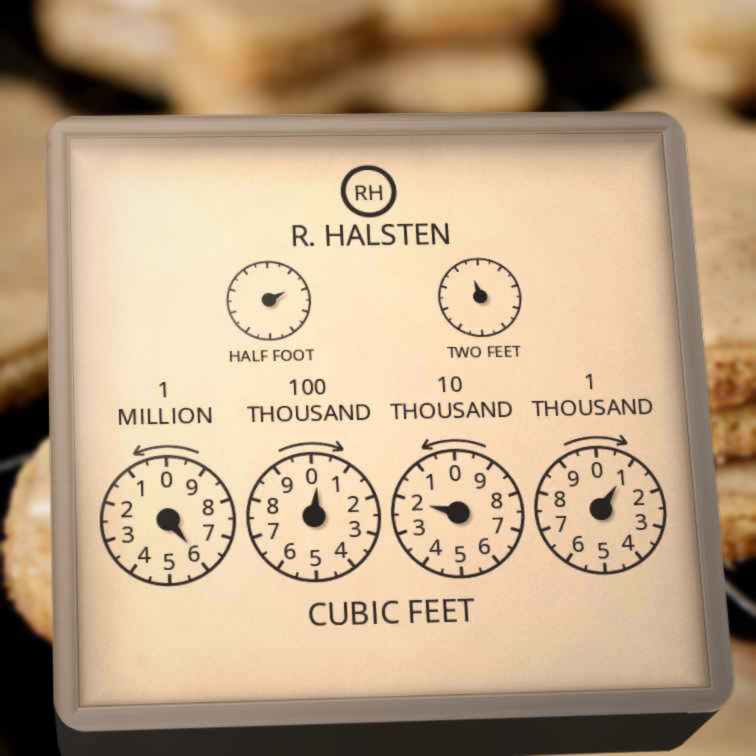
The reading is 602100; ft³
